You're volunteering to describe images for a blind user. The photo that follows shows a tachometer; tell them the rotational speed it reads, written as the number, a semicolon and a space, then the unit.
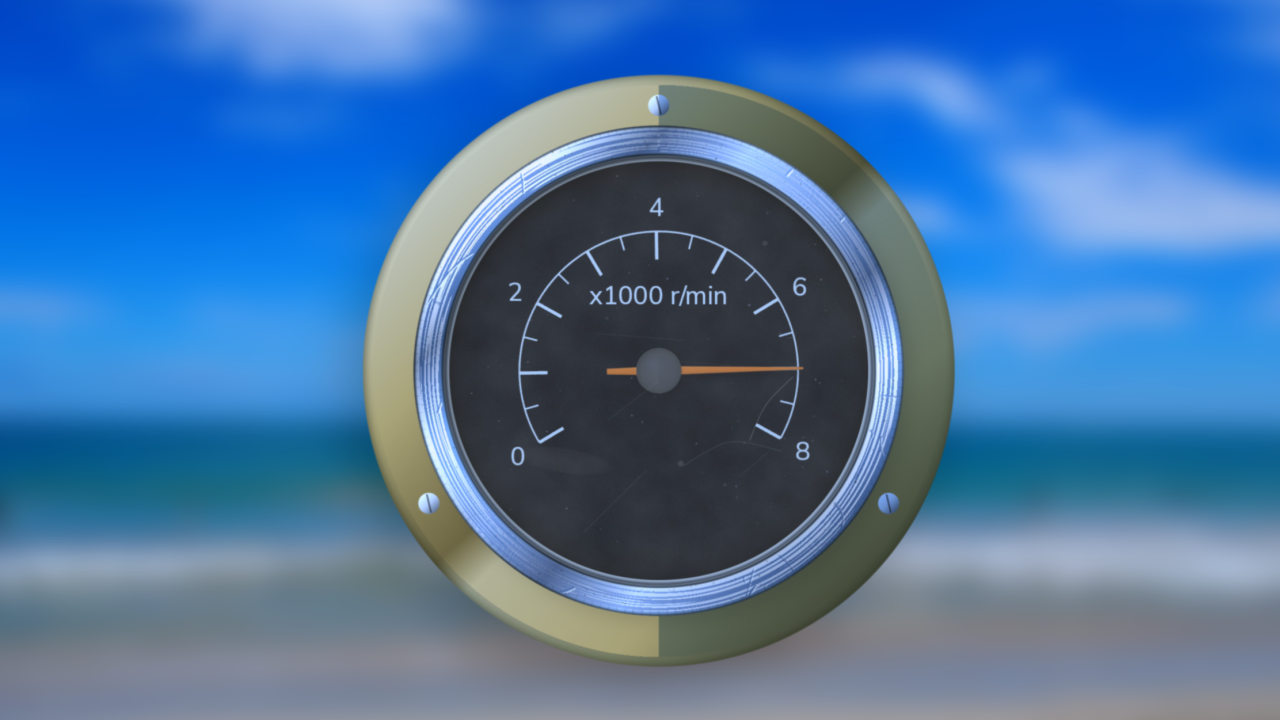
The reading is 7000; rpm
